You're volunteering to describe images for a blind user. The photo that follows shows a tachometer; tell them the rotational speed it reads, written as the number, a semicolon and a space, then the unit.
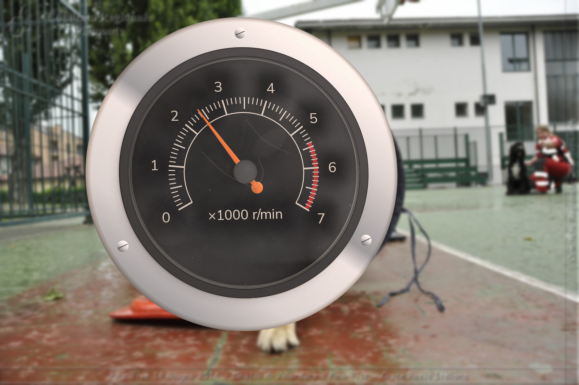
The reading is 2400; rpm
